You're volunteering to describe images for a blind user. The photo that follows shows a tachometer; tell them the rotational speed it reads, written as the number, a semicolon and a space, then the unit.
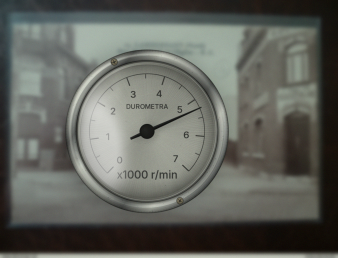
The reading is 5250; rpm
